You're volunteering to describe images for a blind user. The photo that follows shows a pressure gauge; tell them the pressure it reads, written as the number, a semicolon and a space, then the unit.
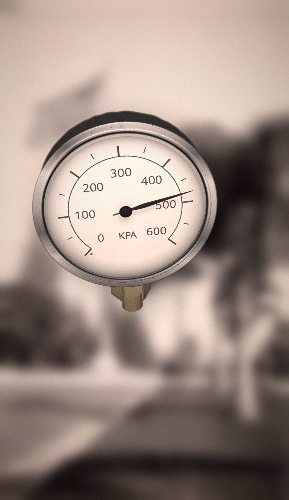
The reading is 475; kPa
